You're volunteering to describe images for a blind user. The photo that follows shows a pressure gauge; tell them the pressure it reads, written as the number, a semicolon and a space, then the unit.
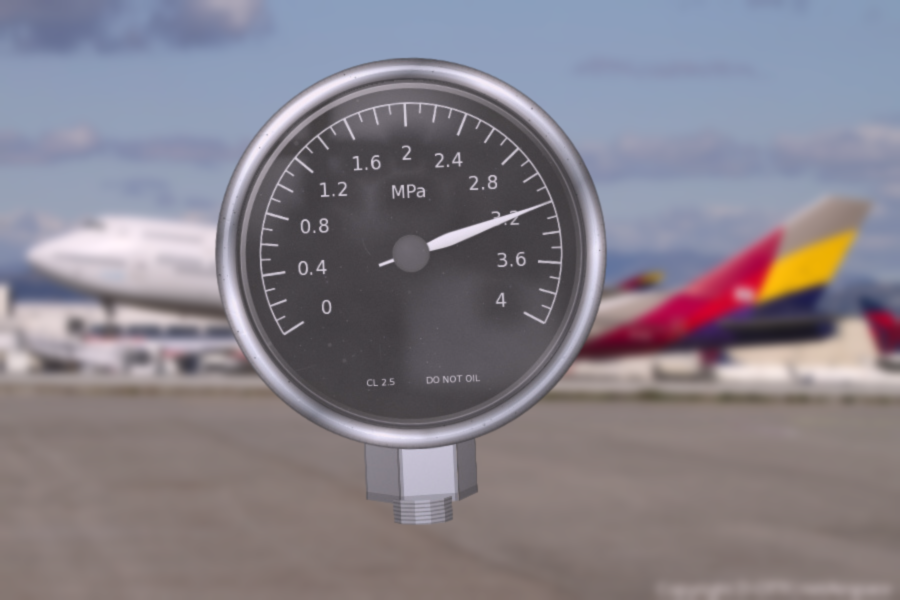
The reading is 3.2; MPa
